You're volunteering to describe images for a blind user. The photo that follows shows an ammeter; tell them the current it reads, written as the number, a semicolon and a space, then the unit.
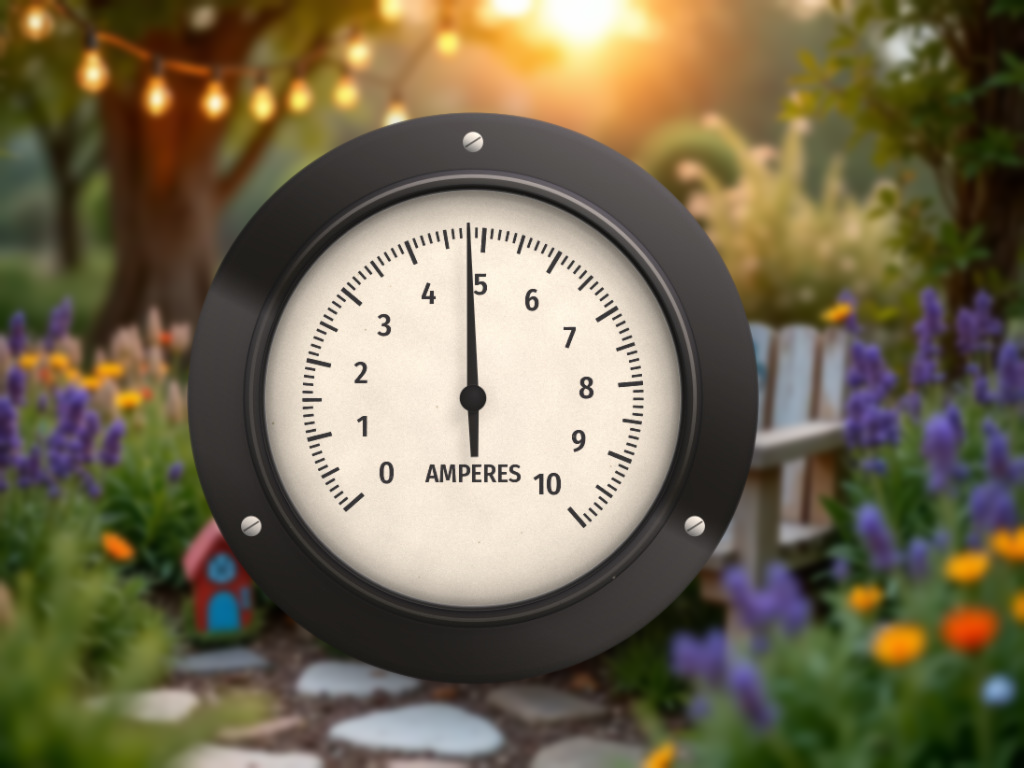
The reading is 4.8; A
